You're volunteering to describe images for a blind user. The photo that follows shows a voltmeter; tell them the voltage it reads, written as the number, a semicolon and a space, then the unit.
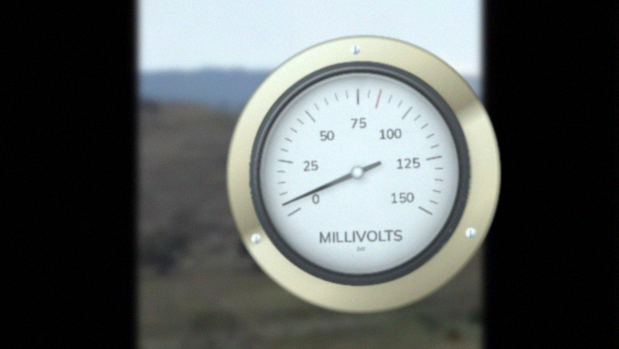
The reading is 5; mV
